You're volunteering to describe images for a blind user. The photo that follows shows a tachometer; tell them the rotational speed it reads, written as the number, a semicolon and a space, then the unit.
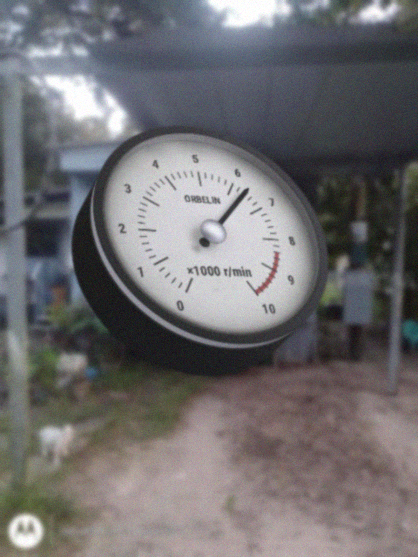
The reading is 6400; rpm
